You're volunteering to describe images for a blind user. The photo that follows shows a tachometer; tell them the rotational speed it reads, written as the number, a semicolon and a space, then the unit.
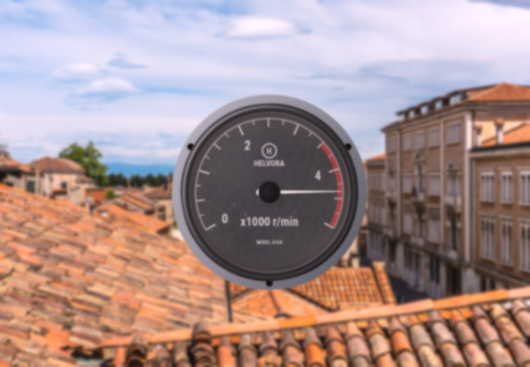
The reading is 4375; rpm
